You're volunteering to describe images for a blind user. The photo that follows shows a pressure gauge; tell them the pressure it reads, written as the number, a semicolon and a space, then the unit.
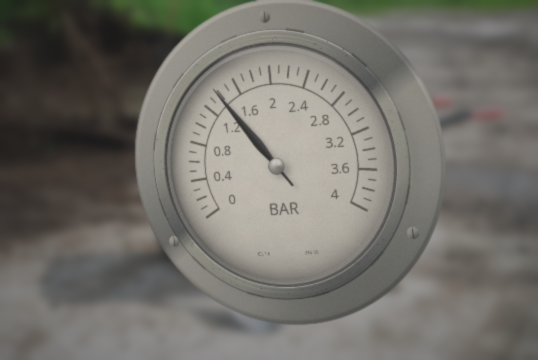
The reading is 1.4; bar
